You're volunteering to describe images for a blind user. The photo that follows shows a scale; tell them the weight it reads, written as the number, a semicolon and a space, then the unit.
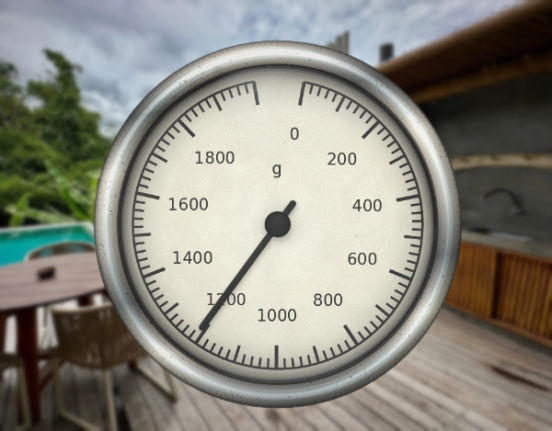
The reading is 1210; g
